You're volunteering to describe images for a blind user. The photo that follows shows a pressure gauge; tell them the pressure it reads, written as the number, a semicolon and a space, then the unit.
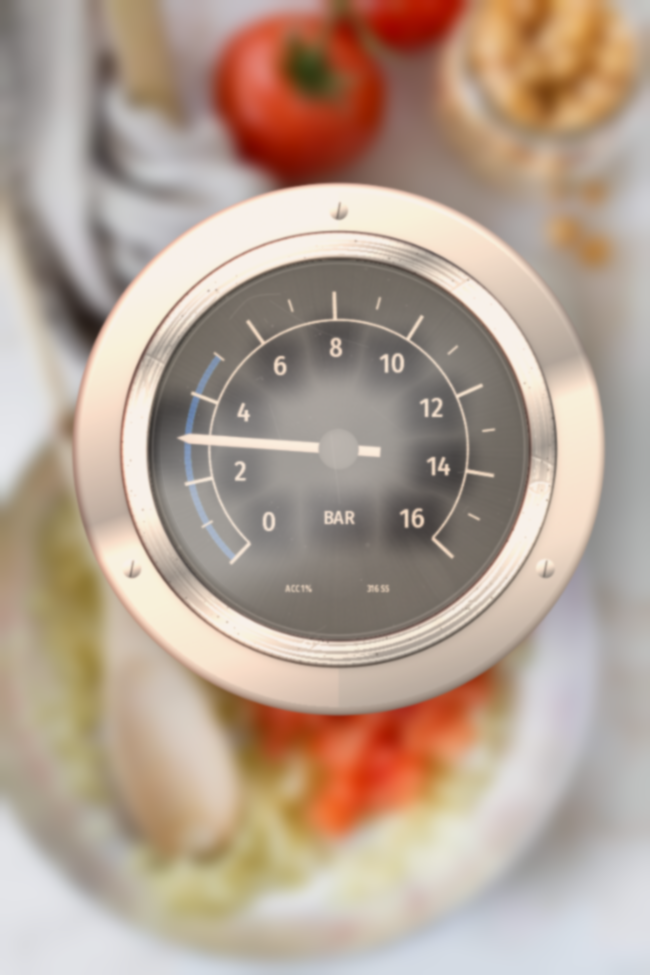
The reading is 3; bar
